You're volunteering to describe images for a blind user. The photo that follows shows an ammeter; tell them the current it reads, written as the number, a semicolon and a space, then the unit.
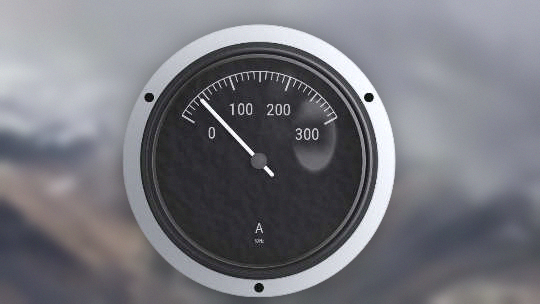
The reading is 40; A
